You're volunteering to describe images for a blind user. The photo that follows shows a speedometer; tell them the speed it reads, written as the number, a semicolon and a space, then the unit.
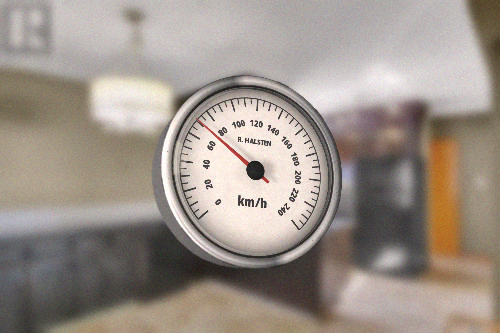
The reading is 70; km/h
